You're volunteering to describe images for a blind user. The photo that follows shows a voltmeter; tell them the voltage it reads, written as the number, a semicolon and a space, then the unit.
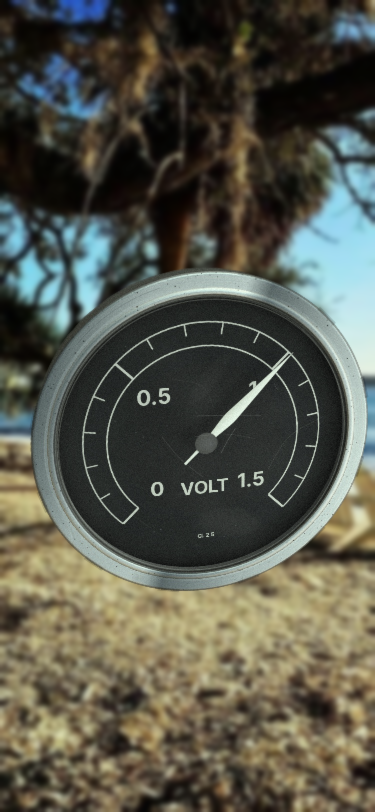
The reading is 1; V
